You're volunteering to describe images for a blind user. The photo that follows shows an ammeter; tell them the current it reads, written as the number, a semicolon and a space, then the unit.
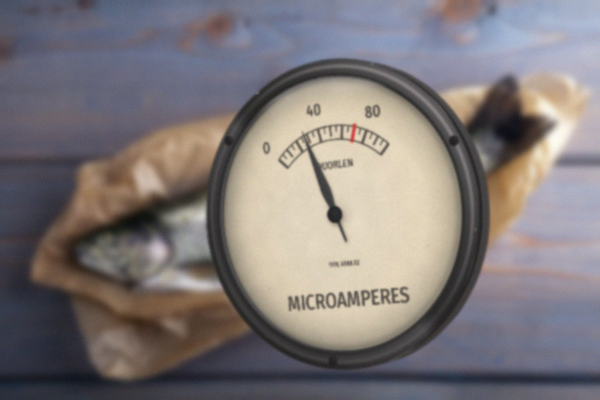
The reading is 30; µA
